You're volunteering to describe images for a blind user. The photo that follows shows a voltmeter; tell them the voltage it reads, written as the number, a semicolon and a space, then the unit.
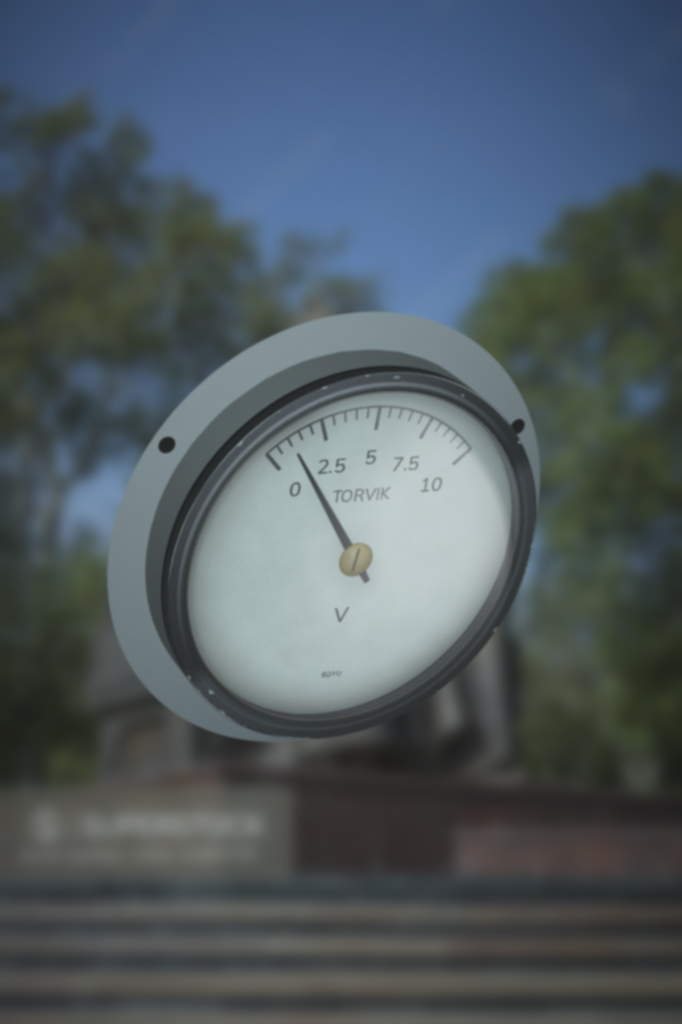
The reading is 1; V
